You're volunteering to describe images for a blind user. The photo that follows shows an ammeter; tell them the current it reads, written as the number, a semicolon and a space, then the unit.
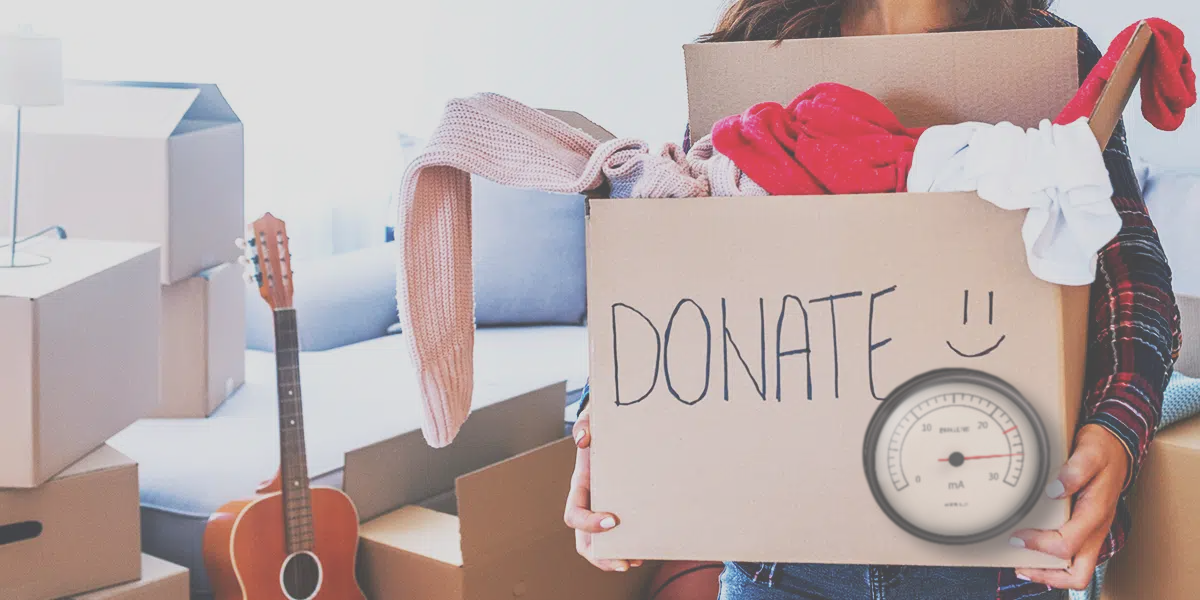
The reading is 26; mA
